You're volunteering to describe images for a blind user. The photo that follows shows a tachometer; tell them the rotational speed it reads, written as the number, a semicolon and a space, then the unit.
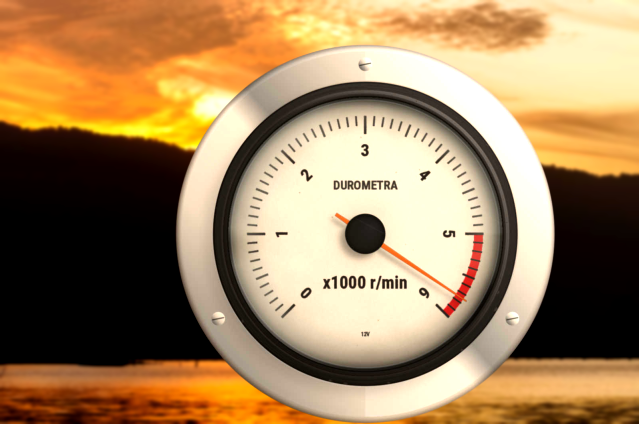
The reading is 5750; rpm
